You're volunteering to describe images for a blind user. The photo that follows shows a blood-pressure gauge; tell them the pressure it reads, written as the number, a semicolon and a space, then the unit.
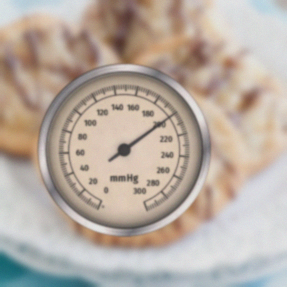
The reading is 200; mmHg
